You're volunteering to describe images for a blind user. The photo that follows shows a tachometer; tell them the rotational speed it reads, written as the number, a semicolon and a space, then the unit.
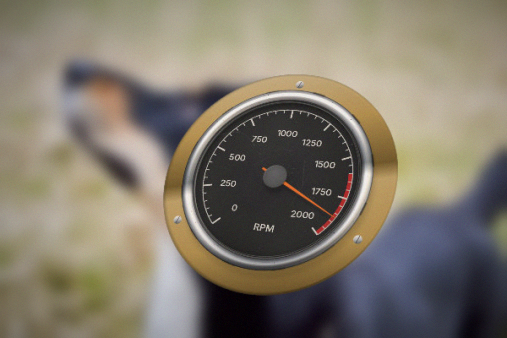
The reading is 1875; rpm
